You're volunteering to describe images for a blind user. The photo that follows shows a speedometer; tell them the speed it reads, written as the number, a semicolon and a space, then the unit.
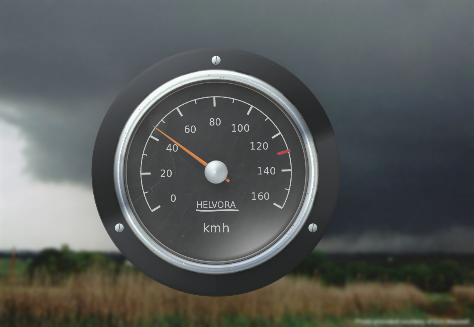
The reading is 45; km/h
